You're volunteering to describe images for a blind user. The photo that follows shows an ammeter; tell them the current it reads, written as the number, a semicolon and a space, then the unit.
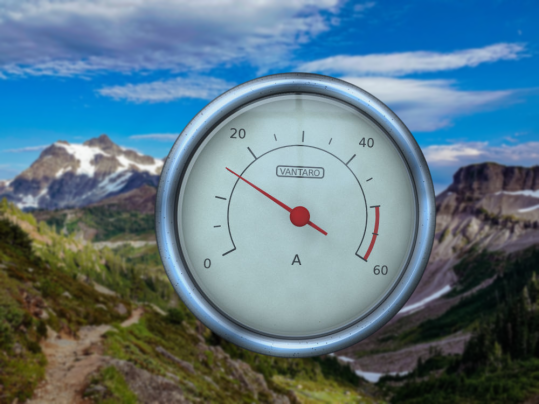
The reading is 15; A
